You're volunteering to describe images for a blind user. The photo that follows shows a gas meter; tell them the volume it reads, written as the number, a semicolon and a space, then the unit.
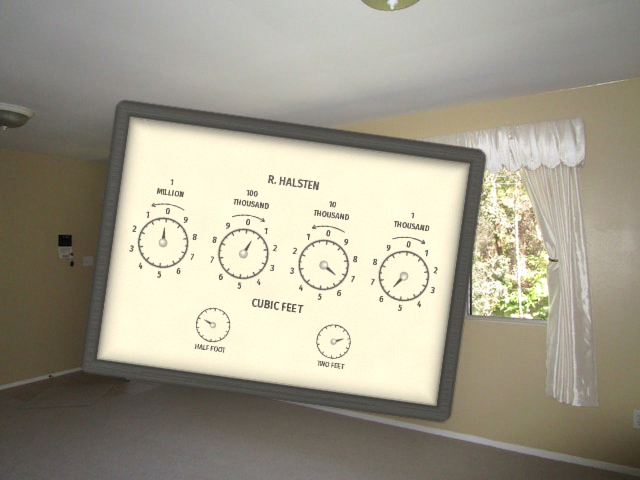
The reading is 6600; ft³
